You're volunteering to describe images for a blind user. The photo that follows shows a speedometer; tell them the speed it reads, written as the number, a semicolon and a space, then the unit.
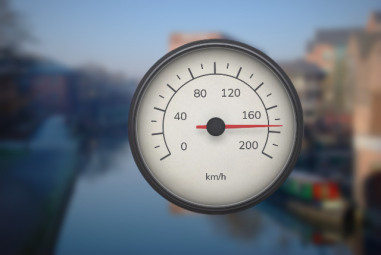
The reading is 175; km/h
